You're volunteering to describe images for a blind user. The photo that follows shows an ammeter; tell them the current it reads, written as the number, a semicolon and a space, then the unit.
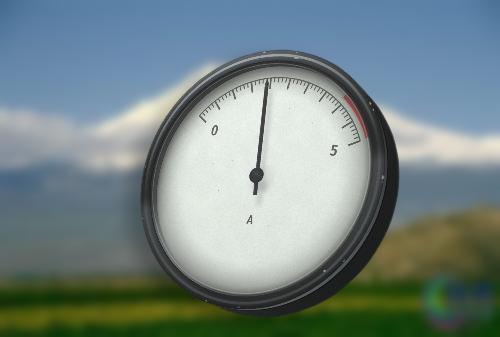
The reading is 2; A
